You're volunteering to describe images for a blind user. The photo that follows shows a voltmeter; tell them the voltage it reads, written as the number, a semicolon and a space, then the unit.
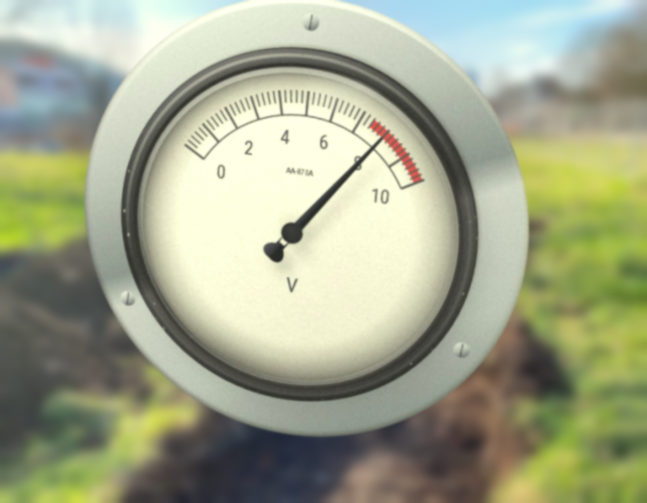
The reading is 8; V
